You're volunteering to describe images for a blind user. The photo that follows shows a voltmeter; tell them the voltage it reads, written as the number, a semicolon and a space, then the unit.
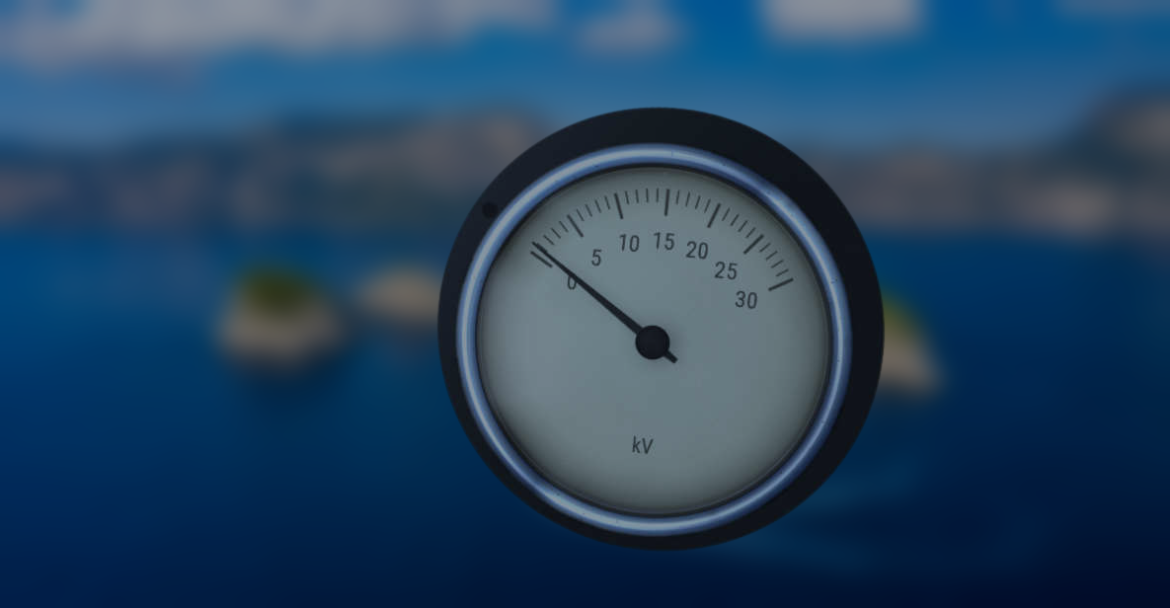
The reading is 1; kV
